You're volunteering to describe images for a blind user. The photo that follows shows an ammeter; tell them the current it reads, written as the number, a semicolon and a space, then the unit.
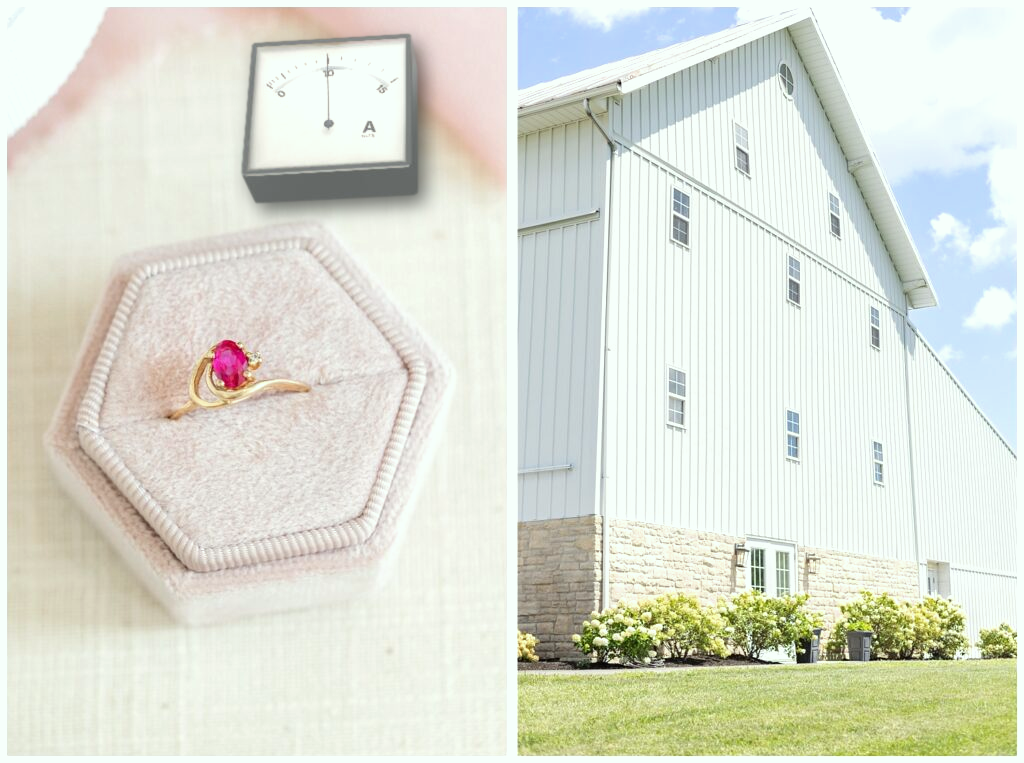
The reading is 10; A
